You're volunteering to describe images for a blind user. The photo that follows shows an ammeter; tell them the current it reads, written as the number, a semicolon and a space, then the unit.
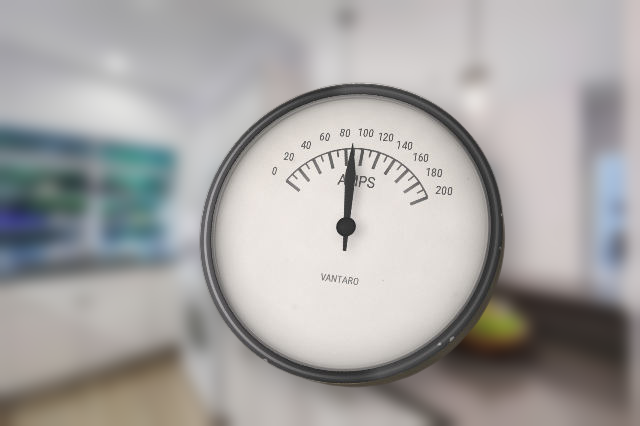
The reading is 90; A
